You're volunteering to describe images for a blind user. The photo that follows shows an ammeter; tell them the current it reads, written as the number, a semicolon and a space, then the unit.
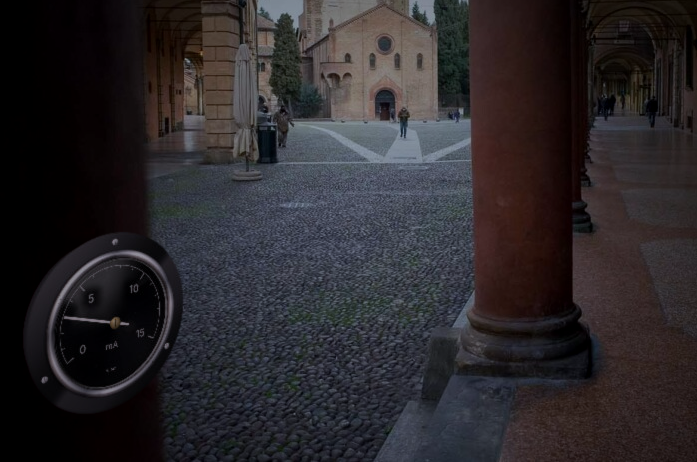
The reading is 3; mA
